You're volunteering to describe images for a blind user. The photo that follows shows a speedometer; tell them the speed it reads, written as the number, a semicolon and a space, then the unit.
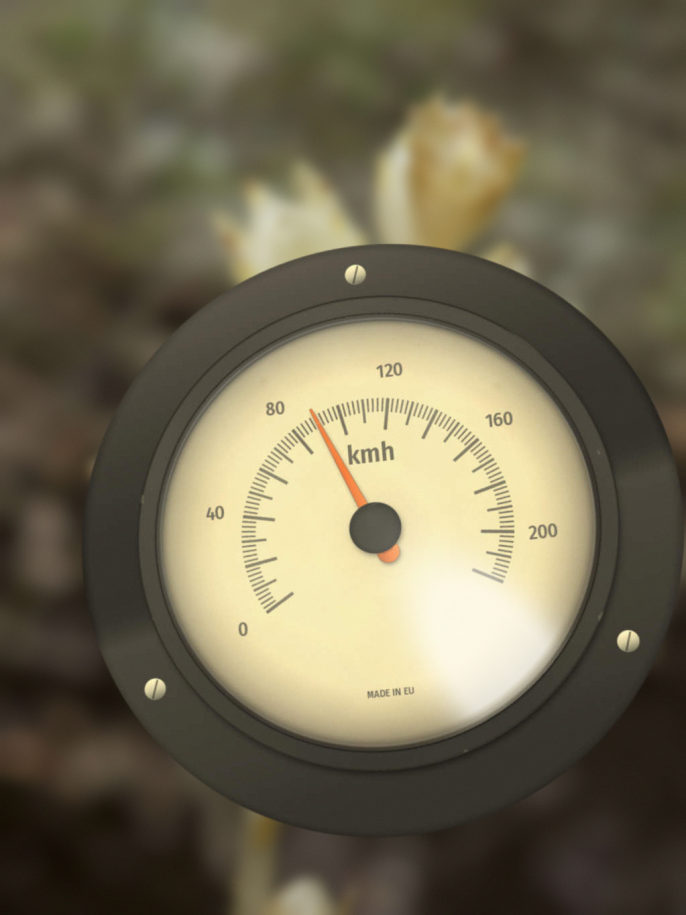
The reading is 90; km/h
